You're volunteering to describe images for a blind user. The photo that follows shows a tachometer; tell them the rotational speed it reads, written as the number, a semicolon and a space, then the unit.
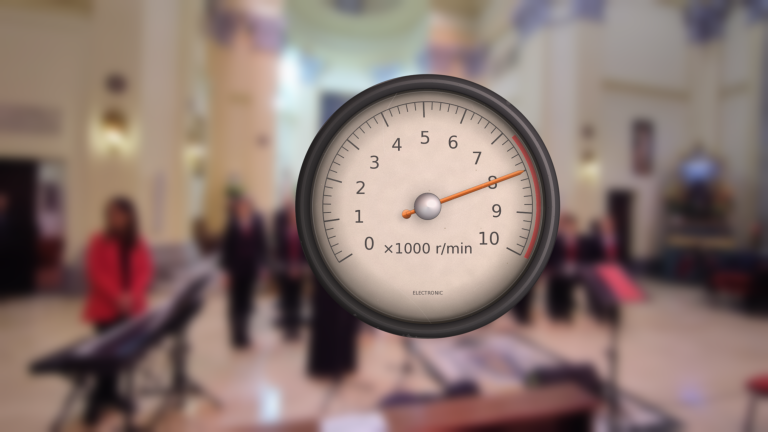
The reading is 8000; rpm
